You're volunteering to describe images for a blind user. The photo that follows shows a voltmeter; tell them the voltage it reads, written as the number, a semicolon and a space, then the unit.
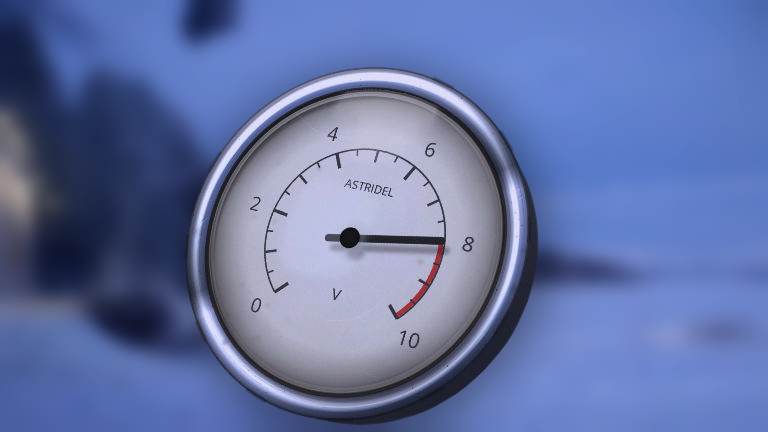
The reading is 8; V
